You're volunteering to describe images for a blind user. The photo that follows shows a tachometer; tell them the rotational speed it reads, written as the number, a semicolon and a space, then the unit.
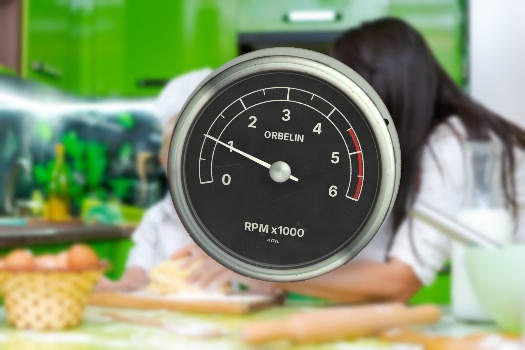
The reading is 1000; rpm
